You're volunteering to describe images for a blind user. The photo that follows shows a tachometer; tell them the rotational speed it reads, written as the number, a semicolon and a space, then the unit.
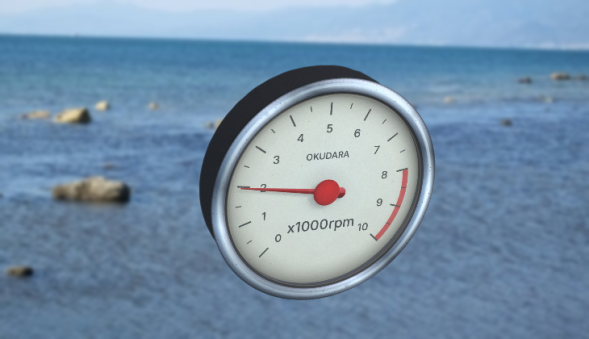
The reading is 2000; rpm
